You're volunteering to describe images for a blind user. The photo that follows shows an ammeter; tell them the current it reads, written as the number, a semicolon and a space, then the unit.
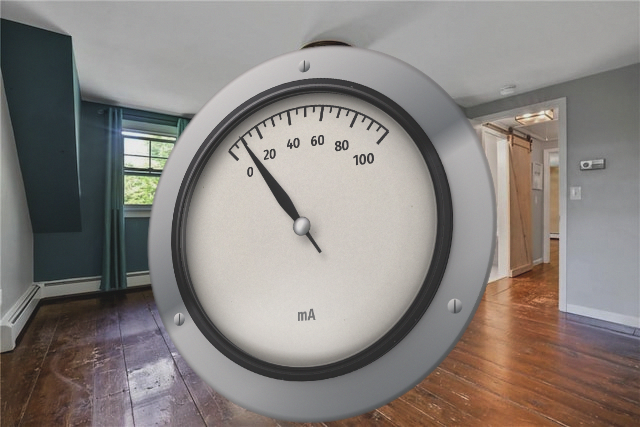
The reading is 10; mA
